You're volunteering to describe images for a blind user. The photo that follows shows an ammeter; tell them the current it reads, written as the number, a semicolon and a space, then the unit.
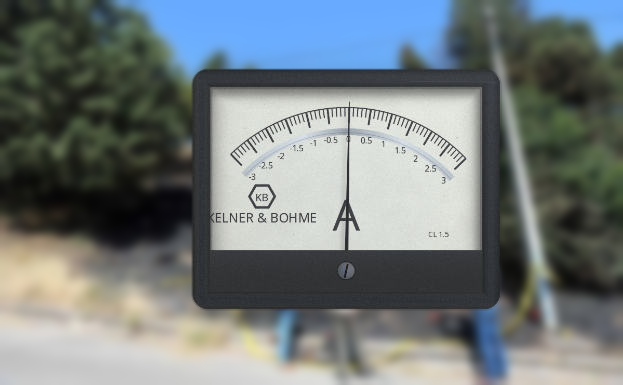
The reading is 0; A
